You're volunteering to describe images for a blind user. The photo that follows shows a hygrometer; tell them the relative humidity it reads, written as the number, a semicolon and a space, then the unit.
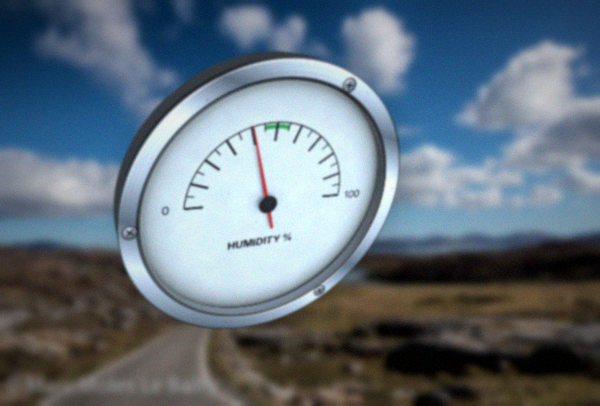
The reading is 40; %
